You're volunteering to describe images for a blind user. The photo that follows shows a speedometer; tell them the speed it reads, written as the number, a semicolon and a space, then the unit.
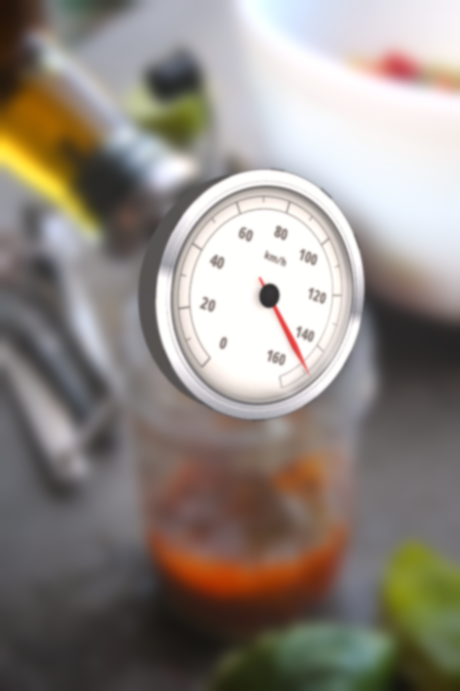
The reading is 150; km/h
